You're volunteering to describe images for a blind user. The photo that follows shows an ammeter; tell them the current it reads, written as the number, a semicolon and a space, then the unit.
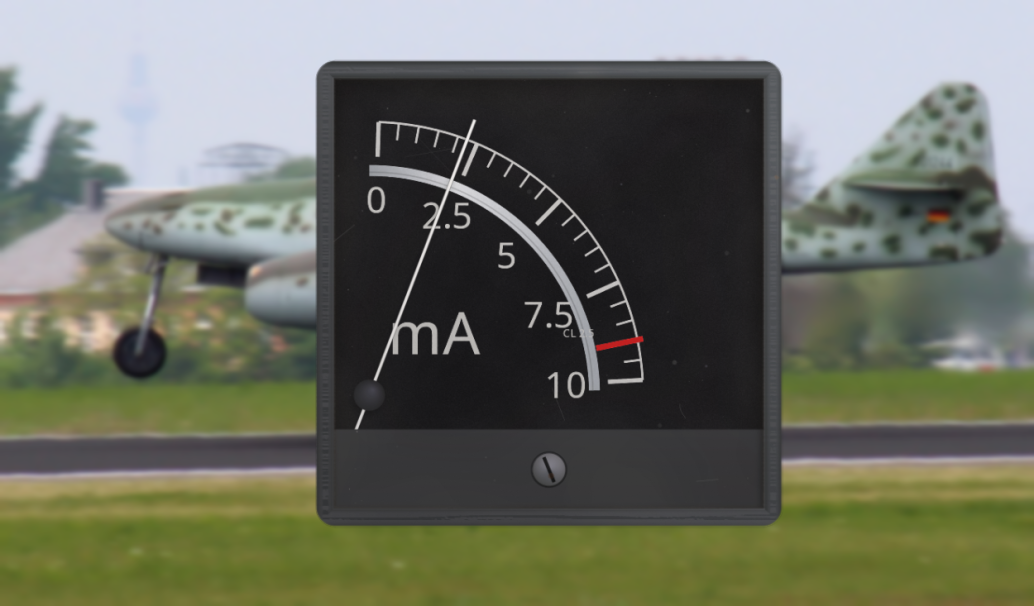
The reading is 2.25; mA
